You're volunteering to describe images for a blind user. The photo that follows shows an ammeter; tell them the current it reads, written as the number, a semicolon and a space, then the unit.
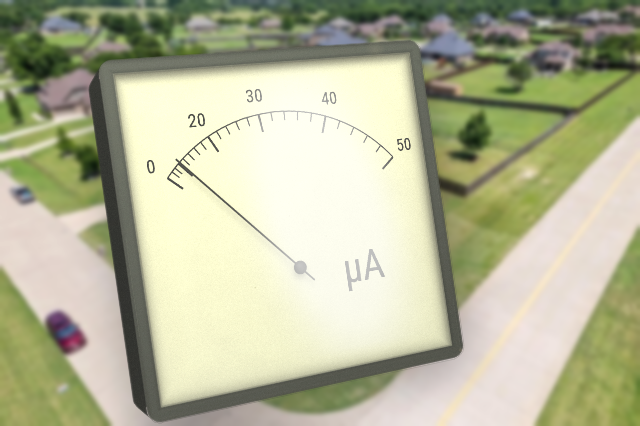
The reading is 10; µA
